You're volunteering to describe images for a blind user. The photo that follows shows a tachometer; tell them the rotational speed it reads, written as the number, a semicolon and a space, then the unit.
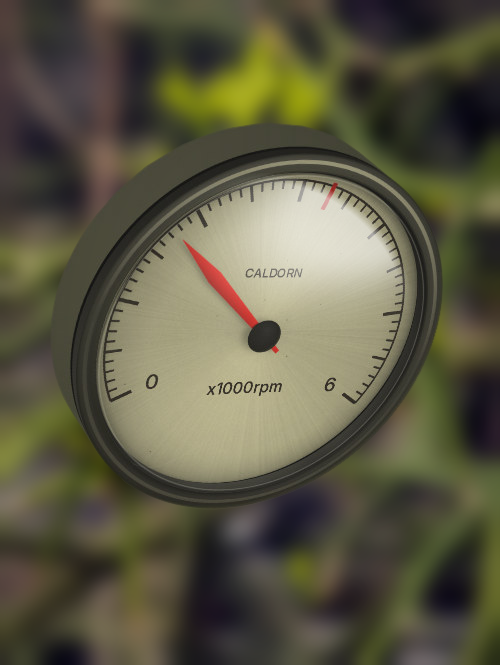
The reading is 1750; rpm
